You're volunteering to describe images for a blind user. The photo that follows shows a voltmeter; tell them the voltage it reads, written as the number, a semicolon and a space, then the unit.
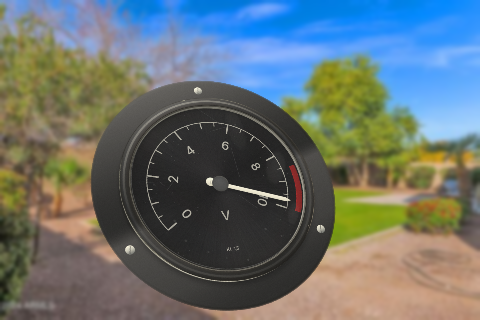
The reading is 9.75; V
